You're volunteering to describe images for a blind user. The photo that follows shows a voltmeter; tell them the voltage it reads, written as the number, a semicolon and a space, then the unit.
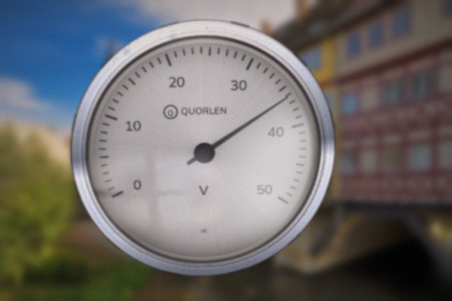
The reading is 36; V
